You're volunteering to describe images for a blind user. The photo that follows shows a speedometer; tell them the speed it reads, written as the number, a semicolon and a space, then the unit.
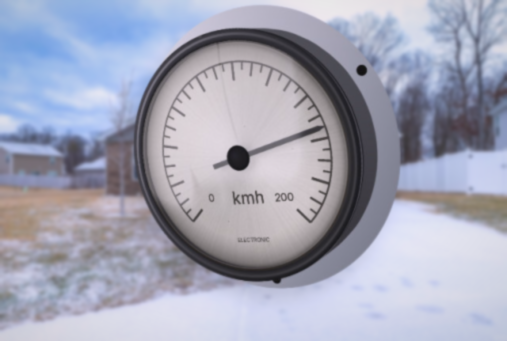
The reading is 155; km/h
